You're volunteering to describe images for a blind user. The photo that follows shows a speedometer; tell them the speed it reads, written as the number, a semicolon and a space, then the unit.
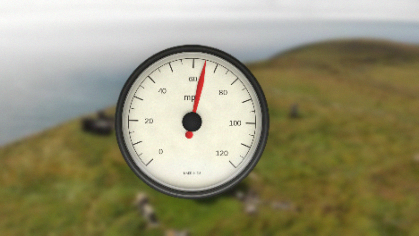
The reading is 65; mph
